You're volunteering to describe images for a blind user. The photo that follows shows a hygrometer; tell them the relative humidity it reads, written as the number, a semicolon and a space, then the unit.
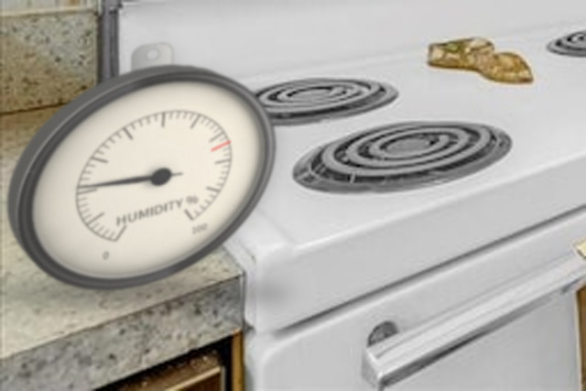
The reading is 22; %
